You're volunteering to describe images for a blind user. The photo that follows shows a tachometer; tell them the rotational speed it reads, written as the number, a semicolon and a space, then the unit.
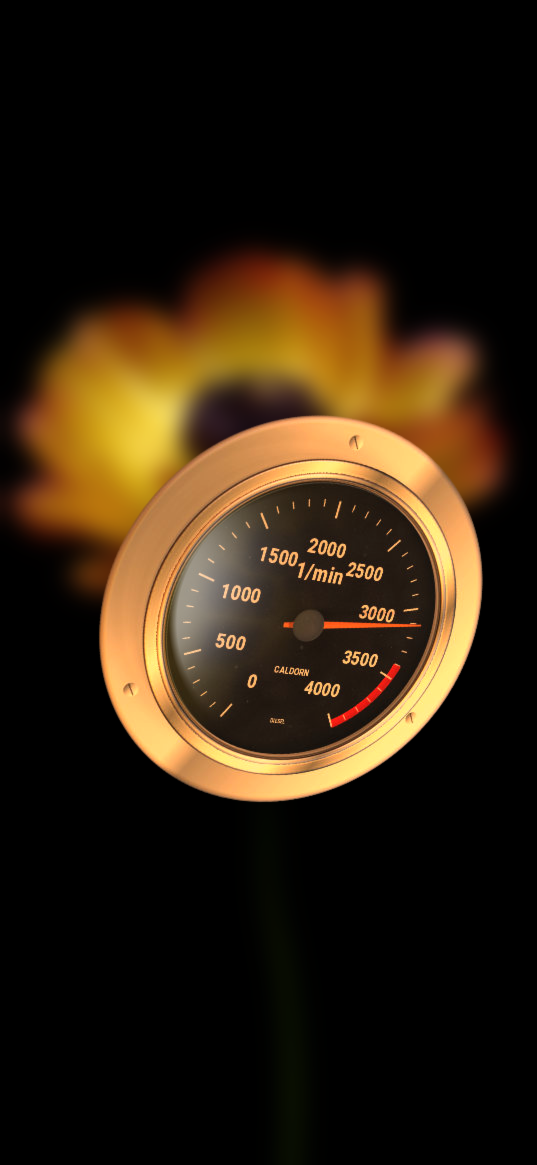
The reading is 3100; rpm
